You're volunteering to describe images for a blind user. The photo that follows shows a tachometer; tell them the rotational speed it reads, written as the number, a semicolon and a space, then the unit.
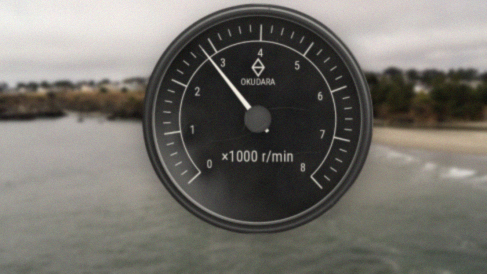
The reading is 2800; rpm
